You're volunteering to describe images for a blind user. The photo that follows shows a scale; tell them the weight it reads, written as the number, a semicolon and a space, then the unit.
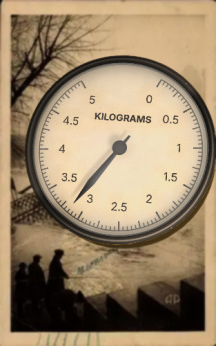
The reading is 3.15; kg
